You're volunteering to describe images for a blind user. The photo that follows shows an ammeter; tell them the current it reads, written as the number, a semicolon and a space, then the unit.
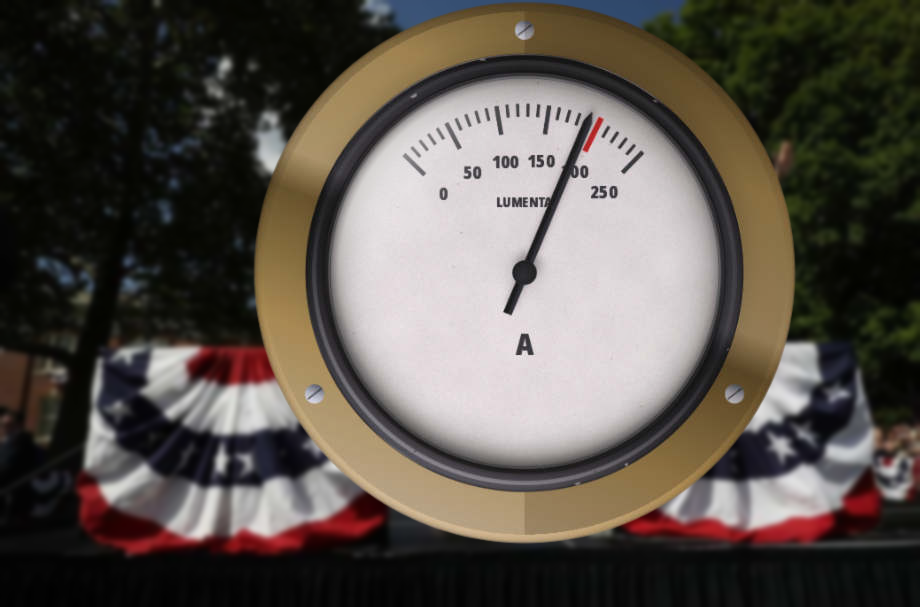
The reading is 190; A
